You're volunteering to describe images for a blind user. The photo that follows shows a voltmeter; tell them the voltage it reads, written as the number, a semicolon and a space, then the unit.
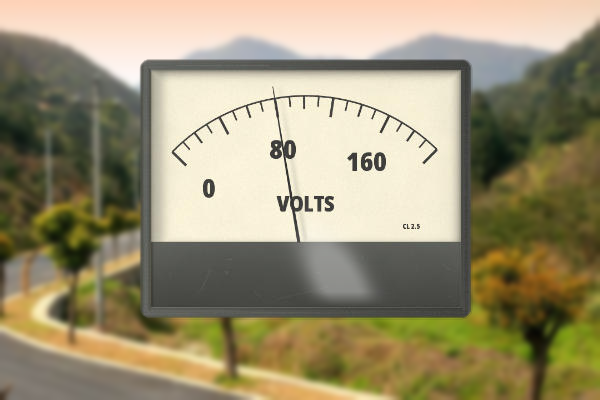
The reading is 80; V
